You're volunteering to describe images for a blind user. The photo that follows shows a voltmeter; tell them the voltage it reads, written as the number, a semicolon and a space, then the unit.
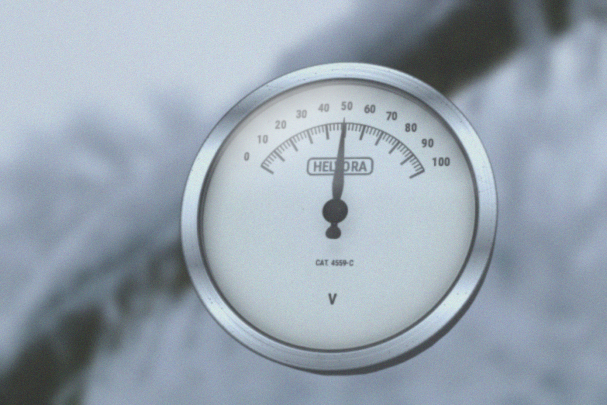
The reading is 50; V
